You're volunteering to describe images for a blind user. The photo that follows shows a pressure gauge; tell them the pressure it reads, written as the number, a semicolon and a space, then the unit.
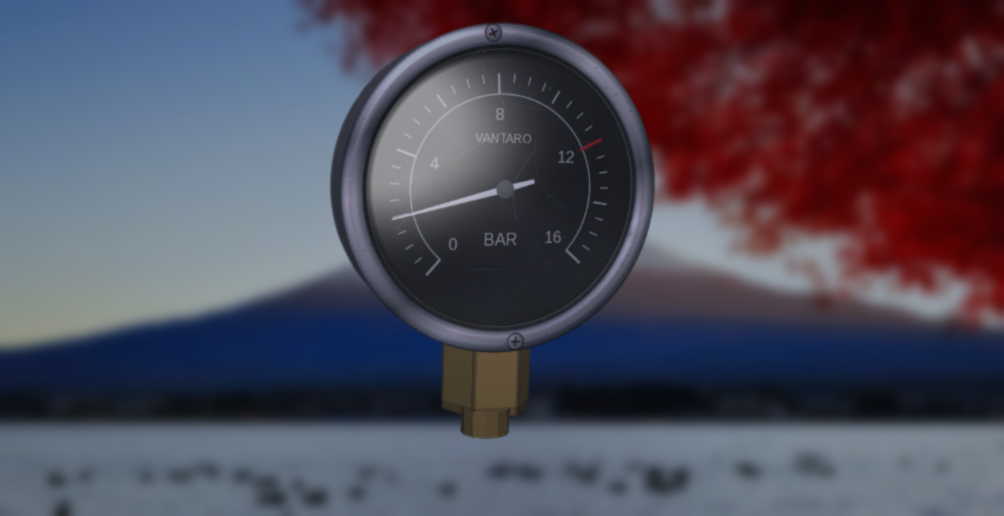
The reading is 2; bar
